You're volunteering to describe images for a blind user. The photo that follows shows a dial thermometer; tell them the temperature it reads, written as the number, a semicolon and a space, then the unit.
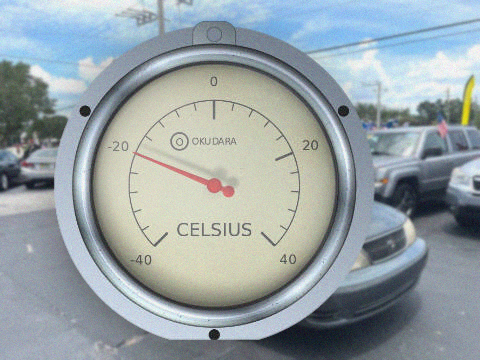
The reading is -20; °C
